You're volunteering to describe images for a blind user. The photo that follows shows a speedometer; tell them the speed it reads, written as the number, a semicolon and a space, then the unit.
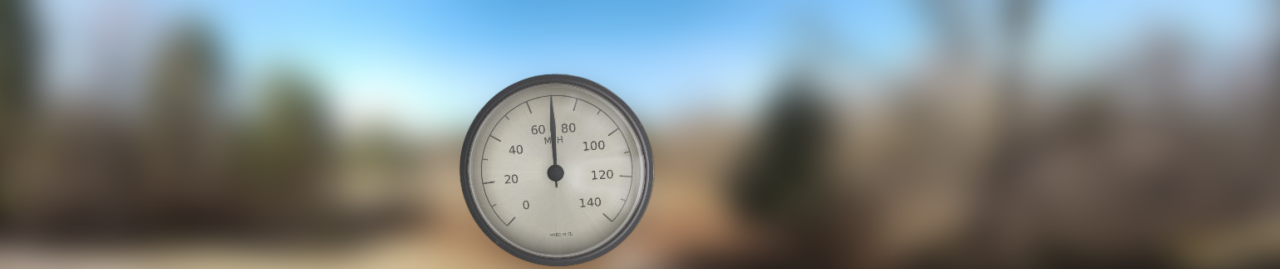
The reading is 70; mph
